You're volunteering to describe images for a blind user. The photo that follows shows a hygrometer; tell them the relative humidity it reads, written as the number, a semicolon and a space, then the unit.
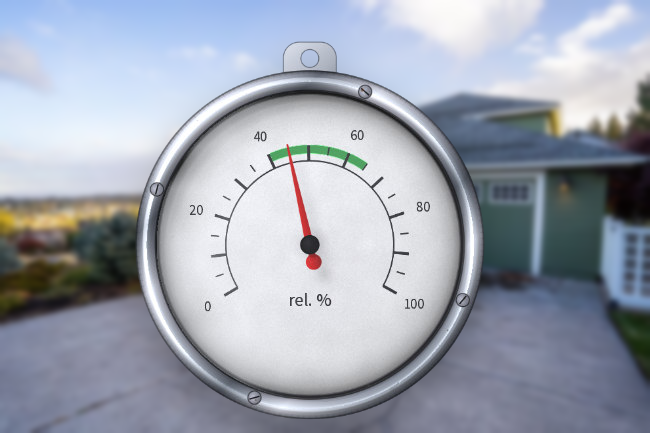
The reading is 45; %
